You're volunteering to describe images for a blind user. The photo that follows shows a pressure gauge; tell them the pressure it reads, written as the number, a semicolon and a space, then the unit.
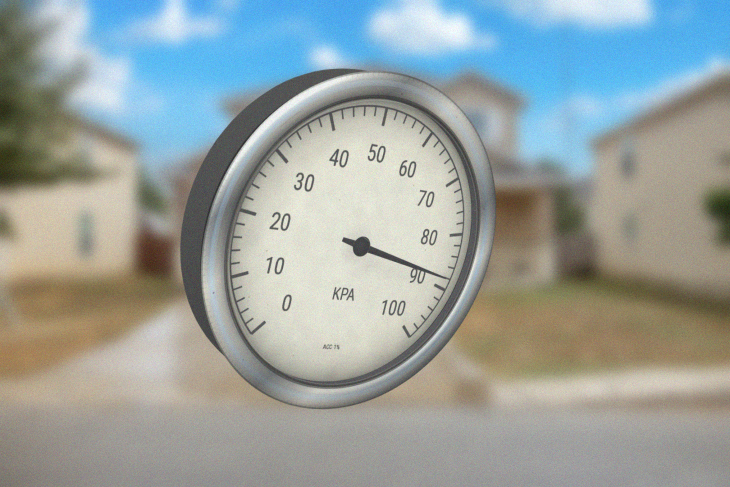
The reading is 88; kPa
